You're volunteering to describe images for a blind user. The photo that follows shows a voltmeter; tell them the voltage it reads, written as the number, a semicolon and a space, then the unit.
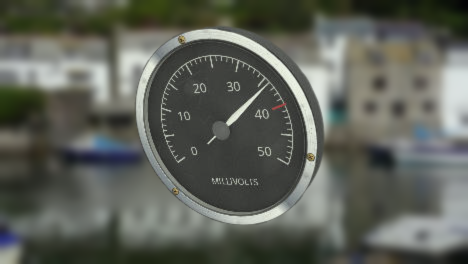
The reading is 36; mV
